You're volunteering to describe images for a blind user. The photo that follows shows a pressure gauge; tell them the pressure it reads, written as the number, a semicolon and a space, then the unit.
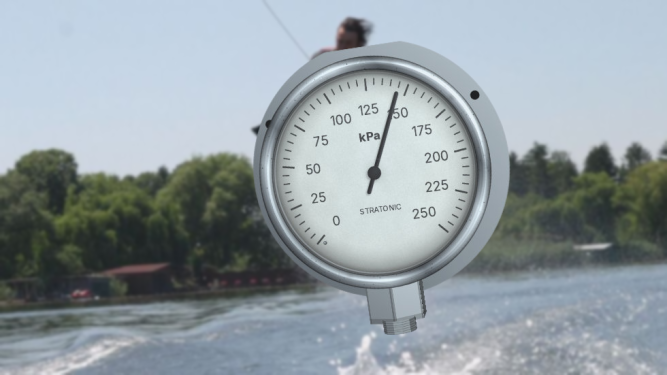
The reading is 145; kPa
